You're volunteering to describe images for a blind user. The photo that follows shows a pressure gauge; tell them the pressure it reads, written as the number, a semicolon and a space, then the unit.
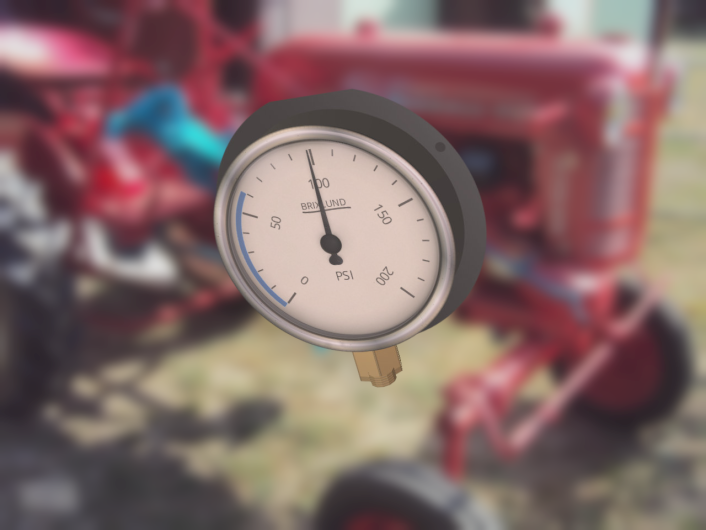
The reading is 100; psi
